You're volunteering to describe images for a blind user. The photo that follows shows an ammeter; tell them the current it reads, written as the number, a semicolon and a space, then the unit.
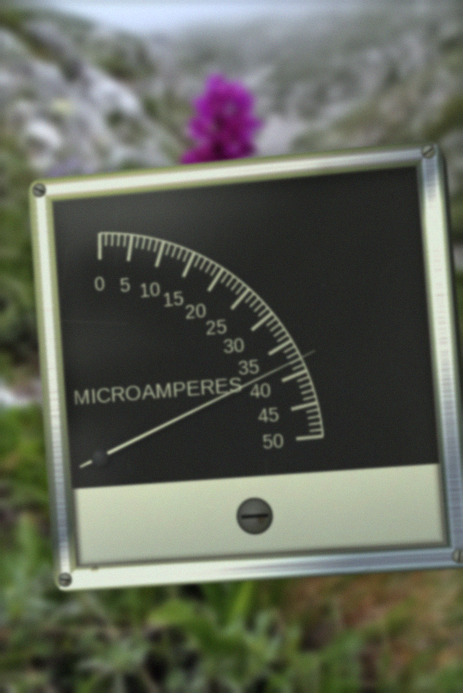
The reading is 38; µA
